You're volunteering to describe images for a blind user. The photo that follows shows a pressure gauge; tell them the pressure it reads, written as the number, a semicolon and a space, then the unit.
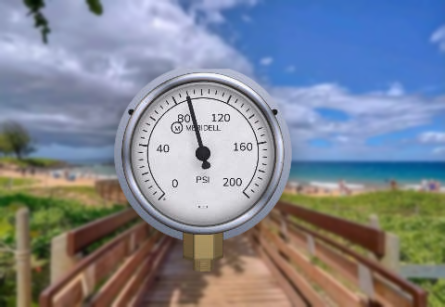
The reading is 90; psi
